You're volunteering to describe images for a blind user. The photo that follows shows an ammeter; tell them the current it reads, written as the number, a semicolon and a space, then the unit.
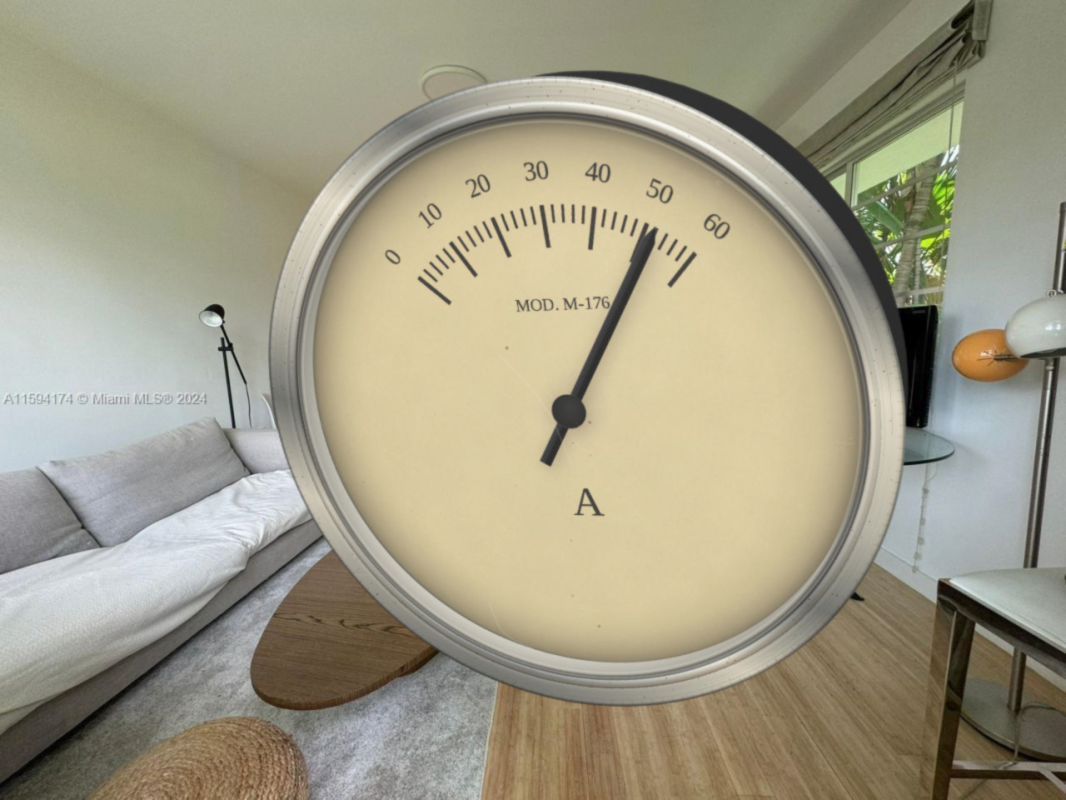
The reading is 52; A
